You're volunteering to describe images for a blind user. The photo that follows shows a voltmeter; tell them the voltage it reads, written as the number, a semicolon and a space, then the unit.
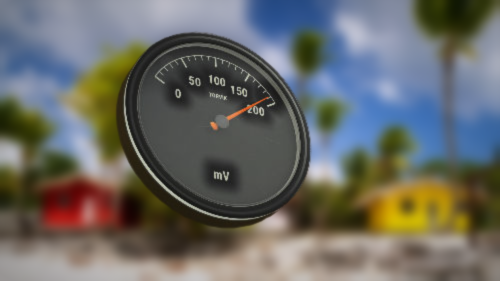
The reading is 190; mV
